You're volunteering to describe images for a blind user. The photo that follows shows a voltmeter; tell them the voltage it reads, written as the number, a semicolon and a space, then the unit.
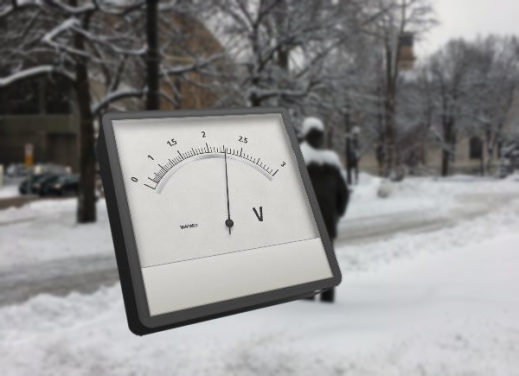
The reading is 2.25; V
